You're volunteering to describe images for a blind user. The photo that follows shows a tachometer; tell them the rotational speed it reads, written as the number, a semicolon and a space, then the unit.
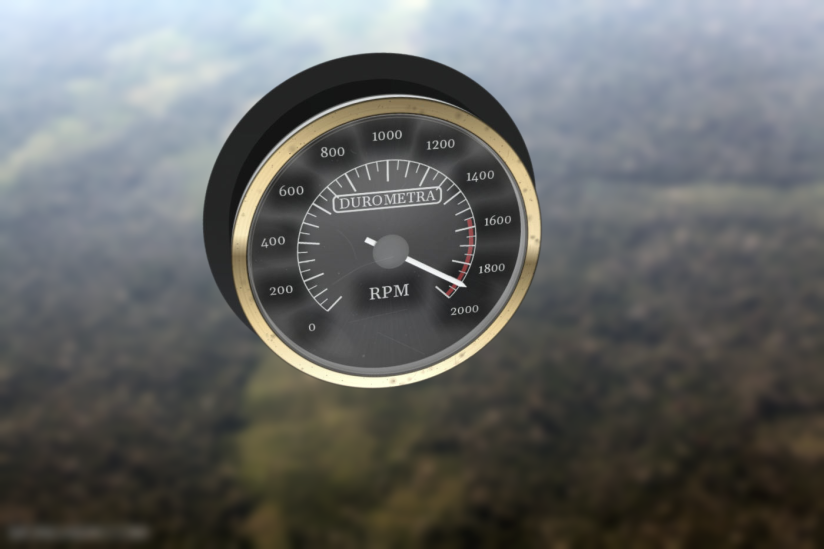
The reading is 1900; rpm
